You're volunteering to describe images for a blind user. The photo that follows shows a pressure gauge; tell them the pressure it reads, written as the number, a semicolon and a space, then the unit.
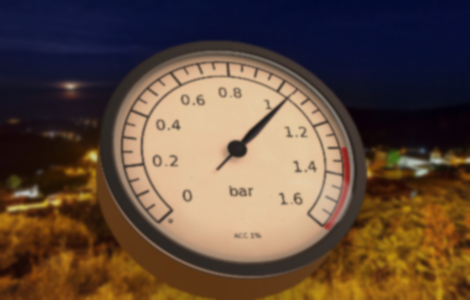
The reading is 1.05; bar
